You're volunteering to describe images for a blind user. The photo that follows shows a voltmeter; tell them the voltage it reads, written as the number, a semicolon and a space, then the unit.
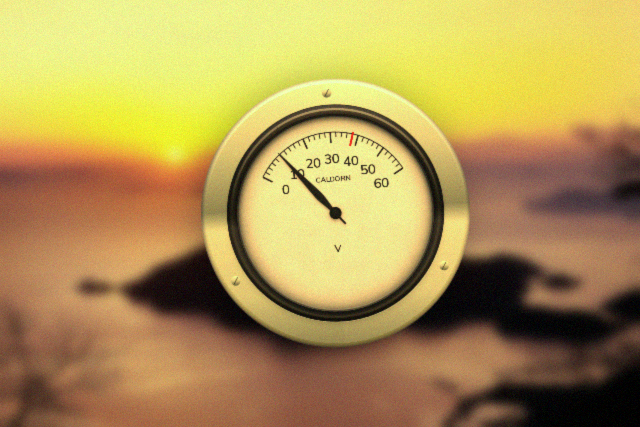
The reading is 10; V
